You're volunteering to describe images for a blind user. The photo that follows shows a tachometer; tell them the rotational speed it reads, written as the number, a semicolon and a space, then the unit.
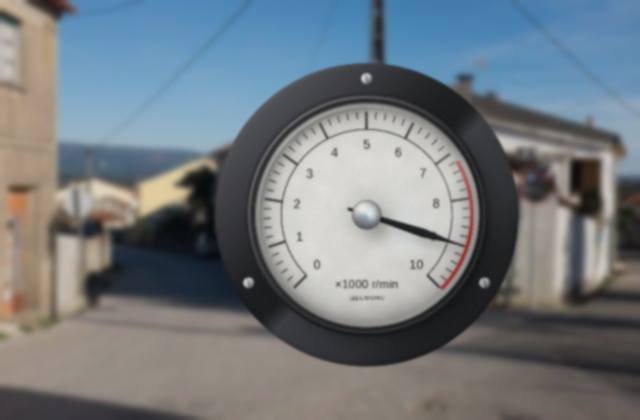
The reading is 9000; rpm
